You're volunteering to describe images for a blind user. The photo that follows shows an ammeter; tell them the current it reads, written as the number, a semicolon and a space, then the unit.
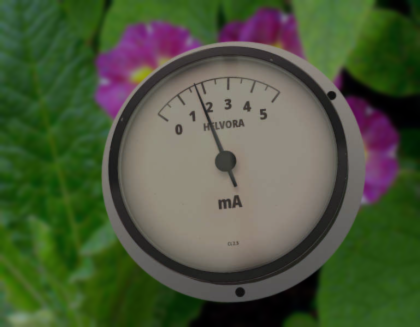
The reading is 1.75; mA
